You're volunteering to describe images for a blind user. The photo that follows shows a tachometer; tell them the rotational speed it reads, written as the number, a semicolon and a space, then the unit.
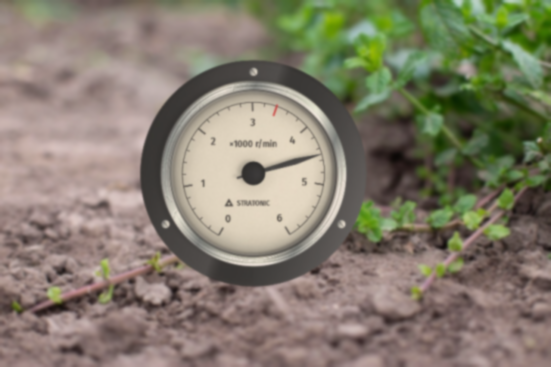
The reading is 4500; rpm
